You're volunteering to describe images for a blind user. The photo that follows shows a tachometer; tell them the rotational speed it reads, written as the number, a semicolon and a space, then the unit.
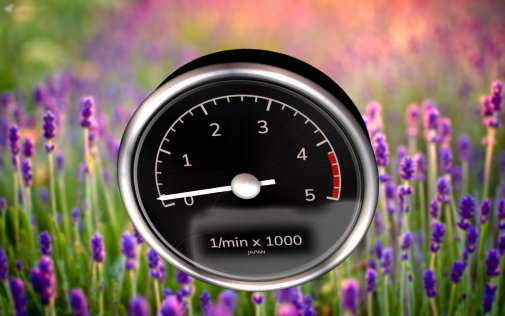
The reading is 200; rpm
